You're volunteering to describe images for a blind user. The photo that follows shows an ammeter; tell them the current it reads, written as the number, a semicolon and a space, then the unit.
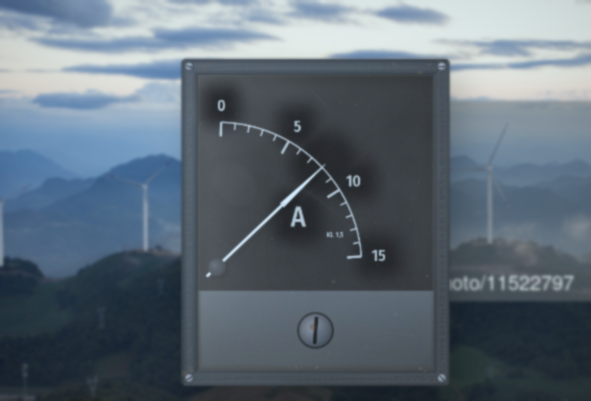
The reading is 8; A
